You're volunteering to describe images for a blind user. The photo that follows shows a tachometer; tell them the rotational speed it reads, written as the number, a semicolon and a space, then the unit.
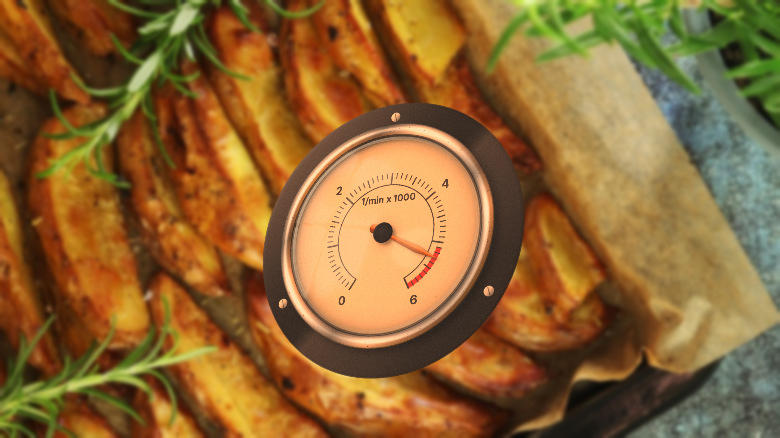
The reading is 5300; rpm
